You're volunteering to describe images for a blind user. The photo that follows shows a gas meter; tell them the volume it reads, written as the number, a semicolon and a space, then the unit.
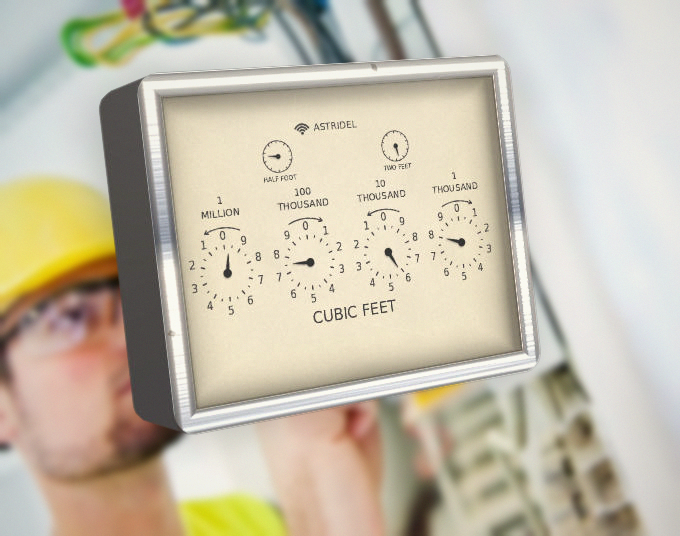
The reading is 975800; ft³
